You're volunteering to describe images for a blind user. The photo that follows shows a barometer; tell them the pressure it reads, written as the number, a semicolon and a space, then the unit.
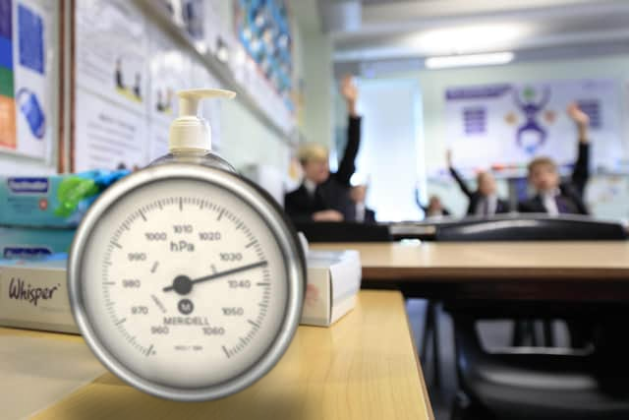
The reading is 1035; hPa
